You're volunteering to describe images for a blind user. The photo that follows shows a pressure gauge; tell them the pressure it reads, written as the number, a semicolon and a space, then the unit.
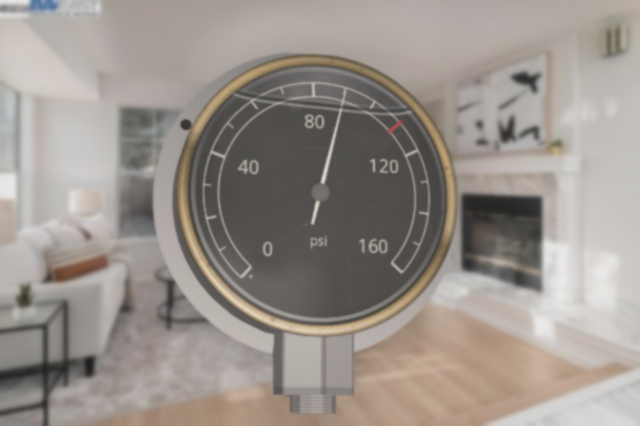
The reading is 90; psi
